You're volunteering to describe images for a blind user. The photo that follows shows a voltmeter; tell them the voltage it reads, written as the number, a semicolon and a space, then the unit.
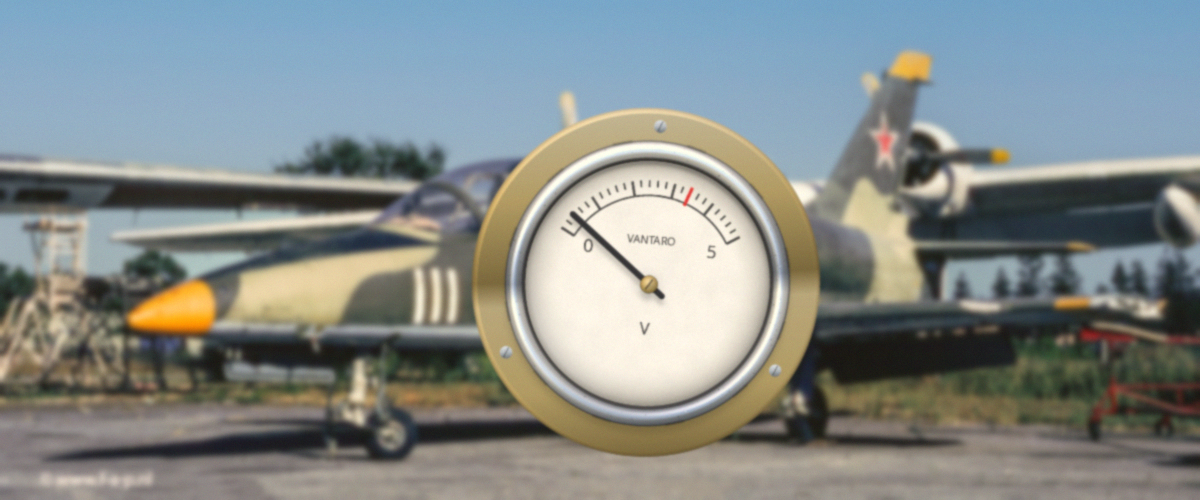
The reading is 0.4; V
